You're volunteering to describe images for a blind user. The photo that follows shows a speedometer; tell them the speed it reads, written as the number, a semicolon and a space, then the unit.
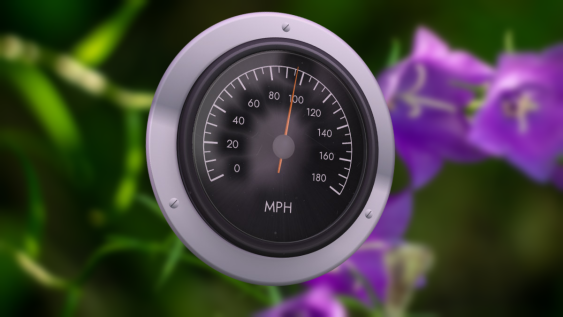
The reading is 95; mph
